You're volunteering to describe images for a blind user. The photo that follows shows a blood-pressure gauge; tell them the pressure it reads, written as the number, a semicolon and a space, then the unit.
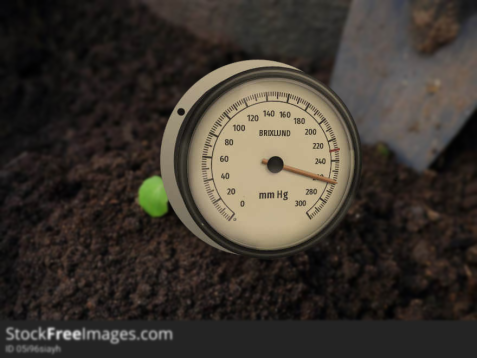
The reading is 260; mmHg
